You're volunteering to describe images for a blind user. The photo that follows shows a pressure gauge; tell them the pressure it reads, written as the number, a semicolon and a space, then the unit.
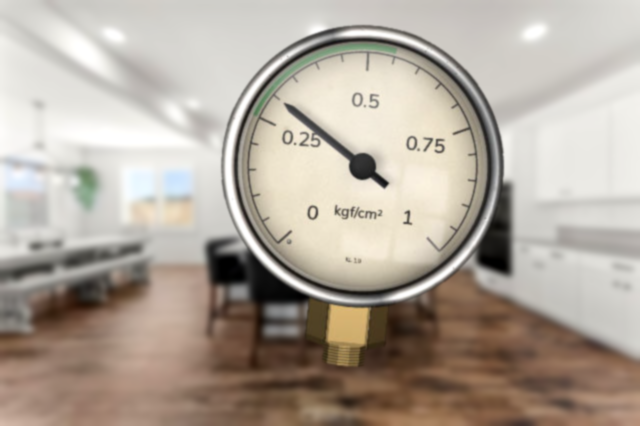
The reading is 0.3; kg/cm²
